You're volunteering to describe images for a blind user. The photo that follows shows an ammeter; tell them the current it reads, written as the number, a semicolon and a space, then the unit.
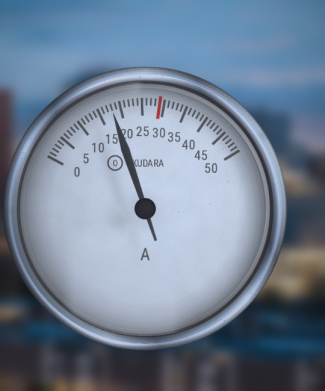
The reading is 18; A
